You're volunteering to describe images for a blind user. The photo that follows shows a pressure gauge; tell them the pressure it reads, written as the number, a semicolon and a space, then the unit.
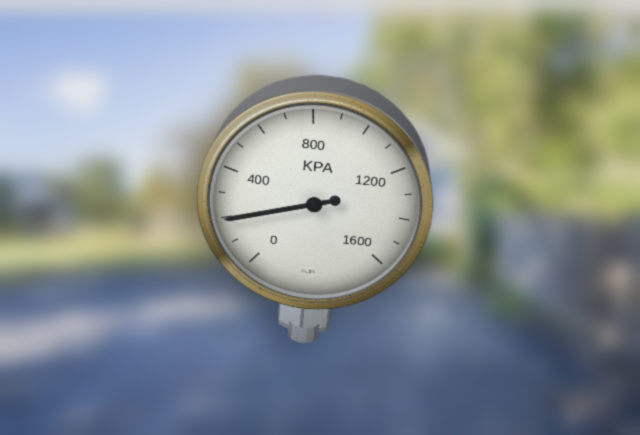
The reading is 200; kPa
